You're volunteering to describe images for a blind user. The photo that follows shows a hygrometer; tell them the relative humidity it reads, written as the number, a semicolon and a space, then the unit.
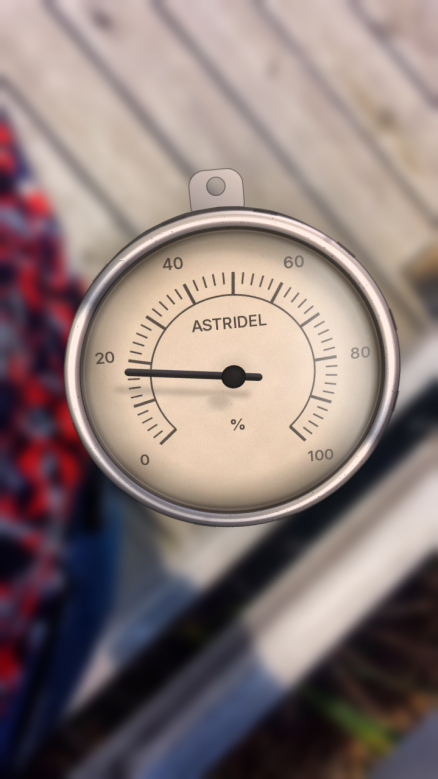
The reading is 18; %
